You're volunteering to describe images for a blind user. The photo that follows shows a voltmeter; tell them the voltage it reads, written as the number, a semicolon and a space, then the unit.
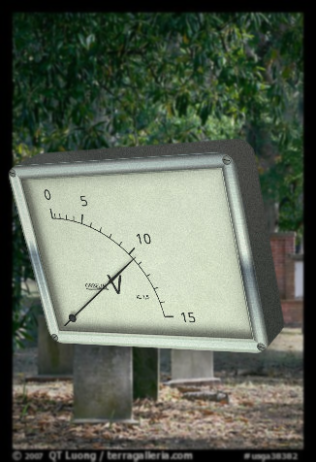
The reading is 10.5; V
